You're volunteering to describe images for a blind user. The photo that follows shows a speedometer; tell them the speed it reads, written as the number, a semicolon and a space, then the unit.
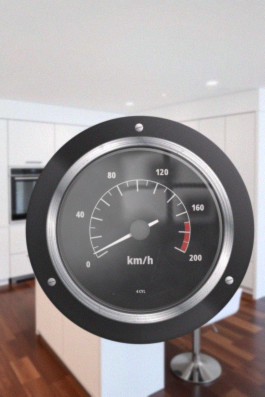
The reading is 5; km/h
